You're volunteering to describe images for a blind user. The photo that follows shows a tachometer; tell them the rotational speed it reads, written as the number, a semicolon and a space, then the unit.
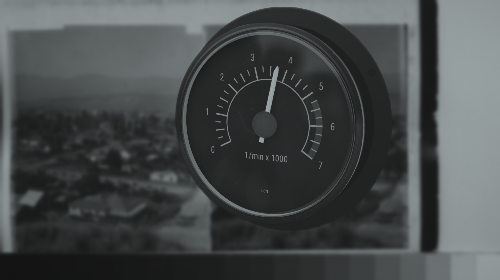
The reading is 3750; rpm
